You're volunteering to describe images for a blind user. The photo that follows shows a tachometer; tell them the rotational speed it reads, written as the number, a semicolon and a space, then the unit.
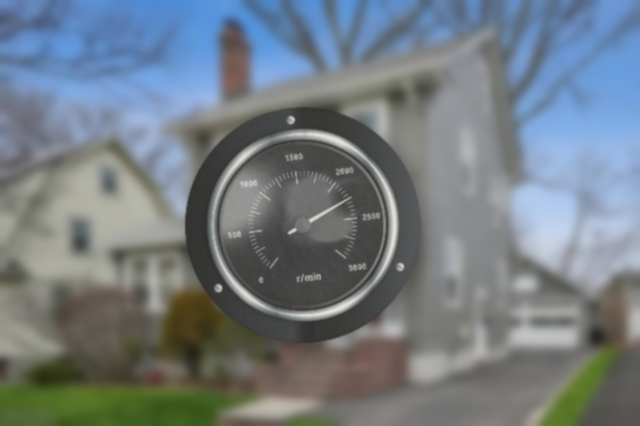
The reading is 2250; rpm
